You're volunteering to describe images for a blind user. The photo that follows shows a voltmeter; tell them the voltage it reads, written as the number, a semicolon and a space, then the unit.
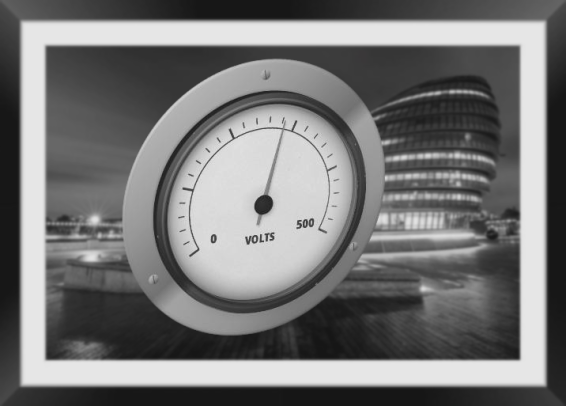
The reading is 280; V
